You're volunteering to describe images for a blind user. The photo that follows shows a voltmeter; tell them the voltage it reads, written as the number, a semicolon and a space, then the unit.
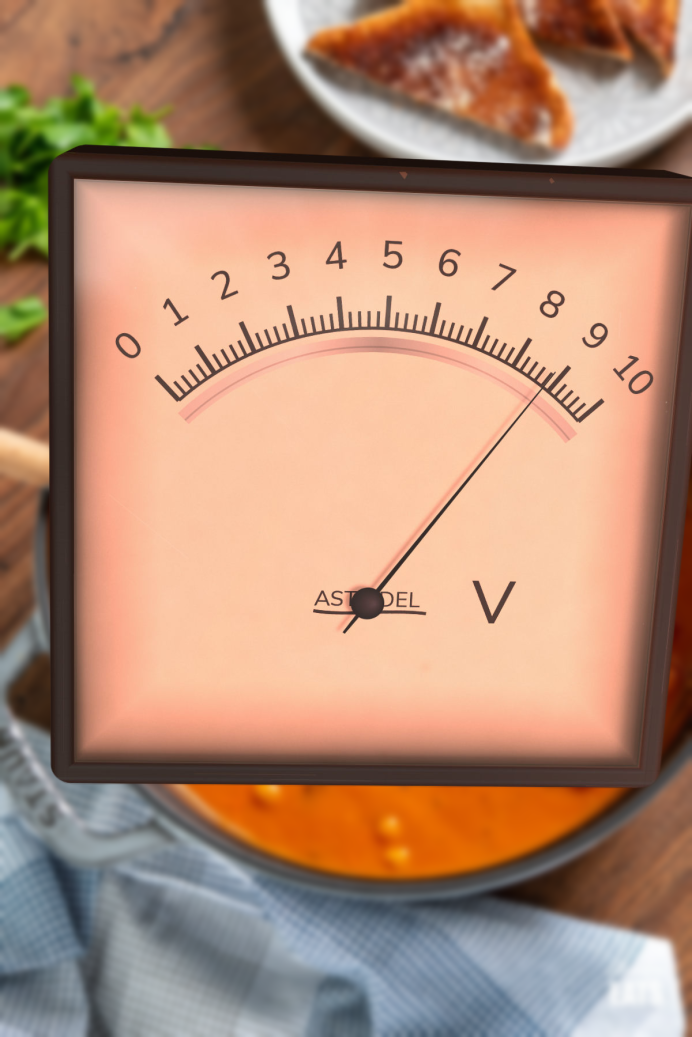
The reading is 8.8; V
